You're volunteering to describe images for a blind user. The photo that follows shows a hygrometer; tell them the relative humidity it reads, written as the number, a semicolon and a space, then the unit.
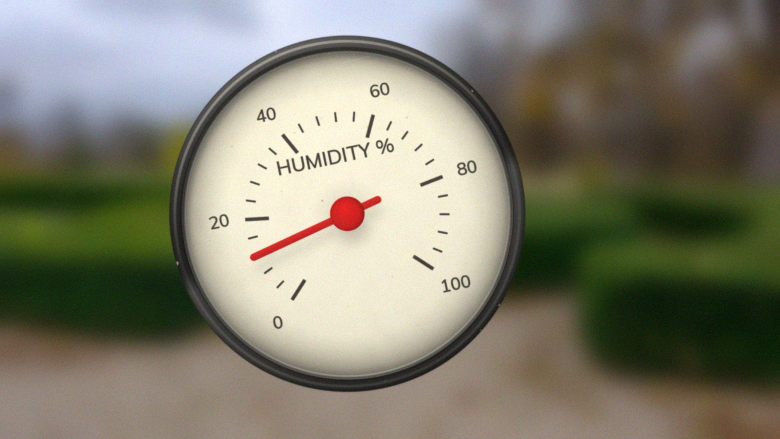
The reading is 12; %
